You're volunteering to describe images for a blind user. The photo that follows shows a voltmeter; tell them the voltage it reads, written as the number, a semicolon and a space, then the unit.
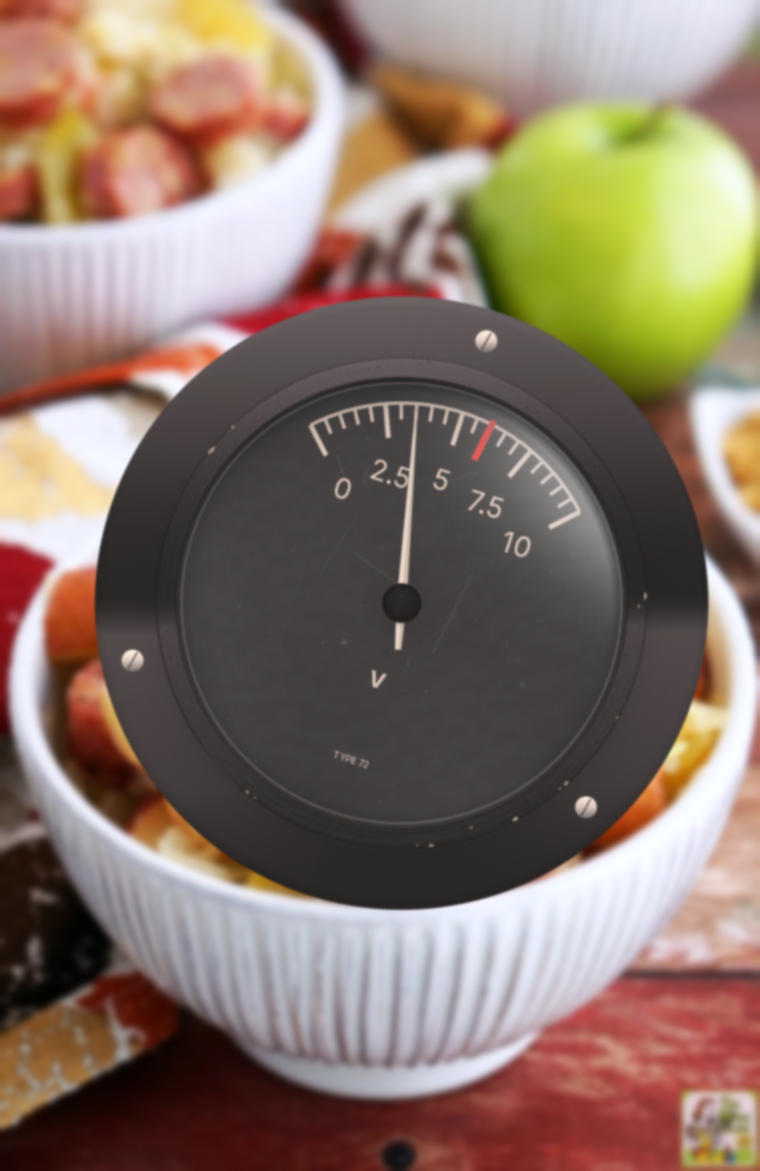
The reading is 3.5; V
